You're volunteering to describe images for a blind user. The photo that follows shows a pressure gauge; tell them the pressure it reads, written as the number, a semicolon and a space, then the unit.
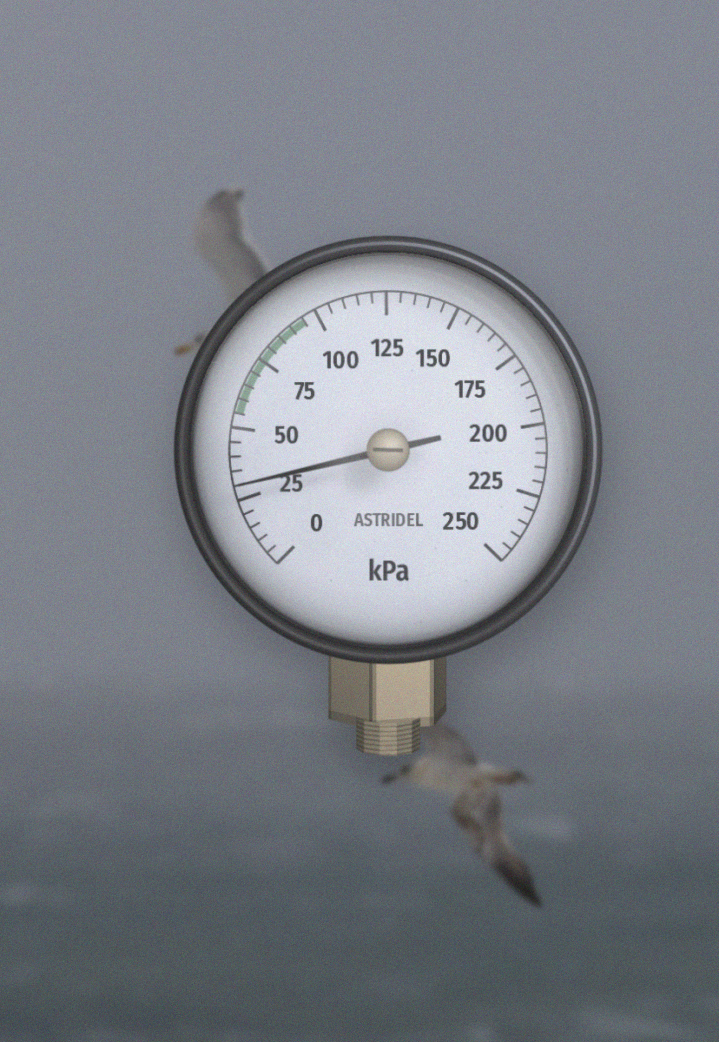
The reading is 30; kPa
